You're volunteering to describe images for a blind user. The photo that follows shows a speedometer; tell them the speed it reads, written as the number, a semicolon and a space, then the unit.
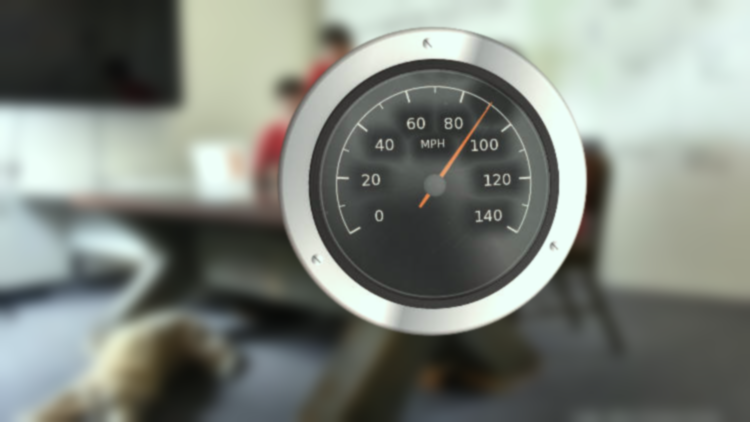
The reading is 90; mph
